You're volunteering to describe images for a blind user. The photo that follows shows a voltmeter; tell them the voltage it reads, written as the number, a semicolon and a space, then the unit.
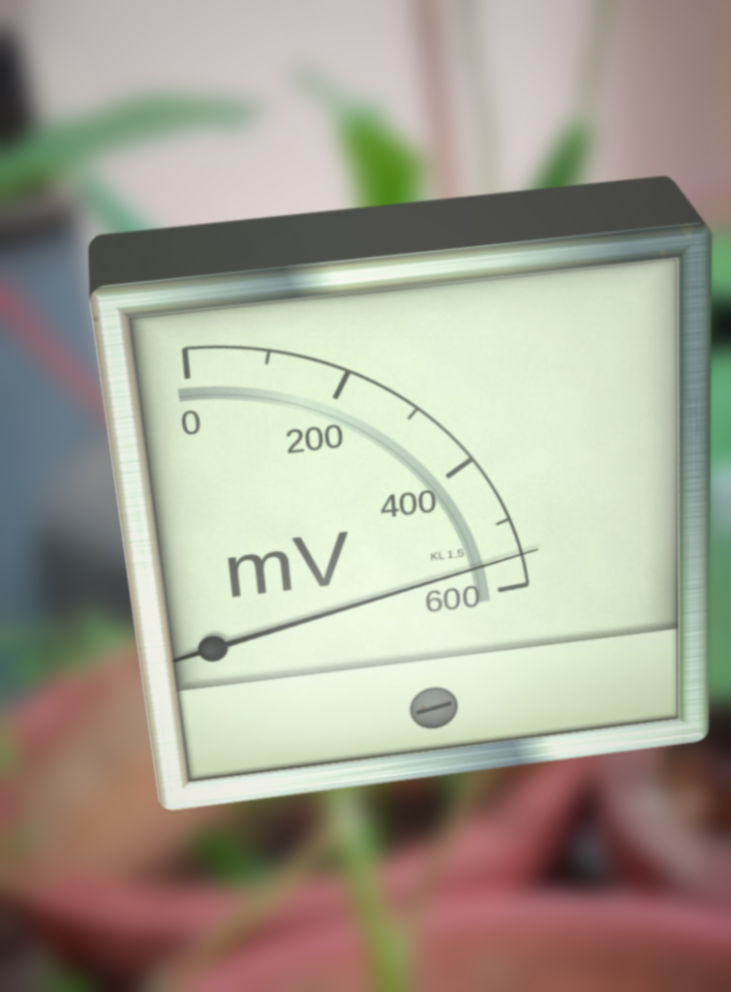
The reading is 550; mV
